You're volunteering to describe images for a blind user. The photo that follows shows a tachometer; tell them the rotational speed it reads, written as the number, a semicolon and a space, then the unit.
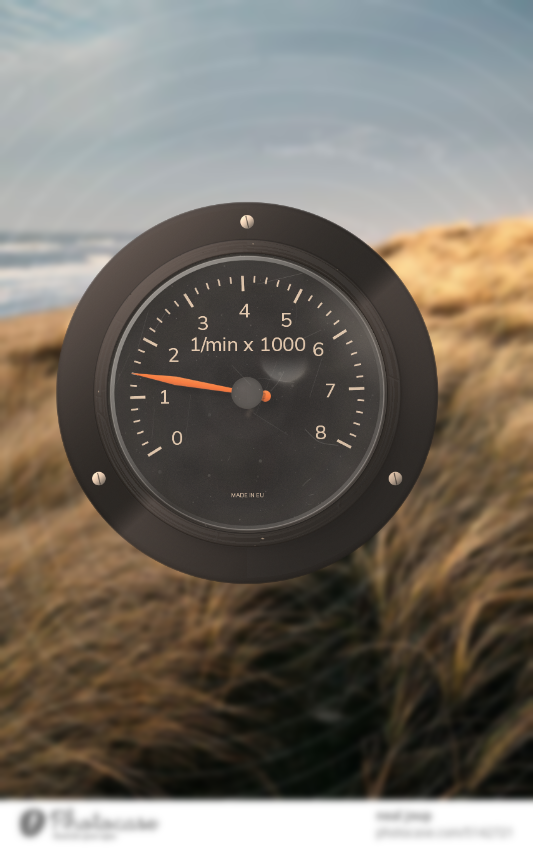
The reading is 1400; rpm
